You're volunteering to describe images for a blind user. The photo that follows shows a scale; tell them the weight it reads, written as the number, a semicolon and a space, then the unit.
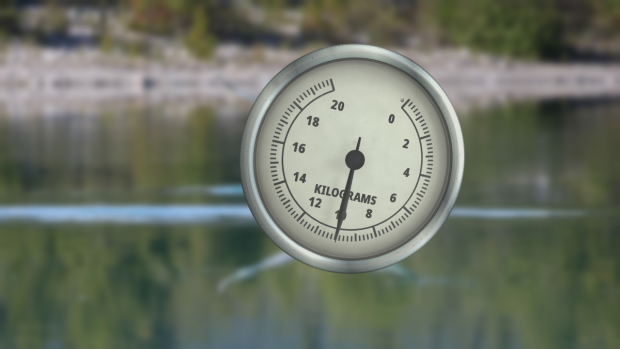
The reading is 10; kg
